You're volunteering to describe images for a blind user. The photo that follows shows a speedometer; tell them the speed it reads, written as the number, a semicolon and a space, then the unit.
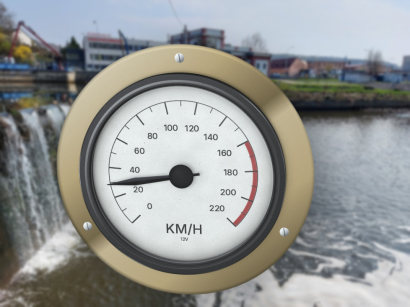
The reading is 30; km/h
